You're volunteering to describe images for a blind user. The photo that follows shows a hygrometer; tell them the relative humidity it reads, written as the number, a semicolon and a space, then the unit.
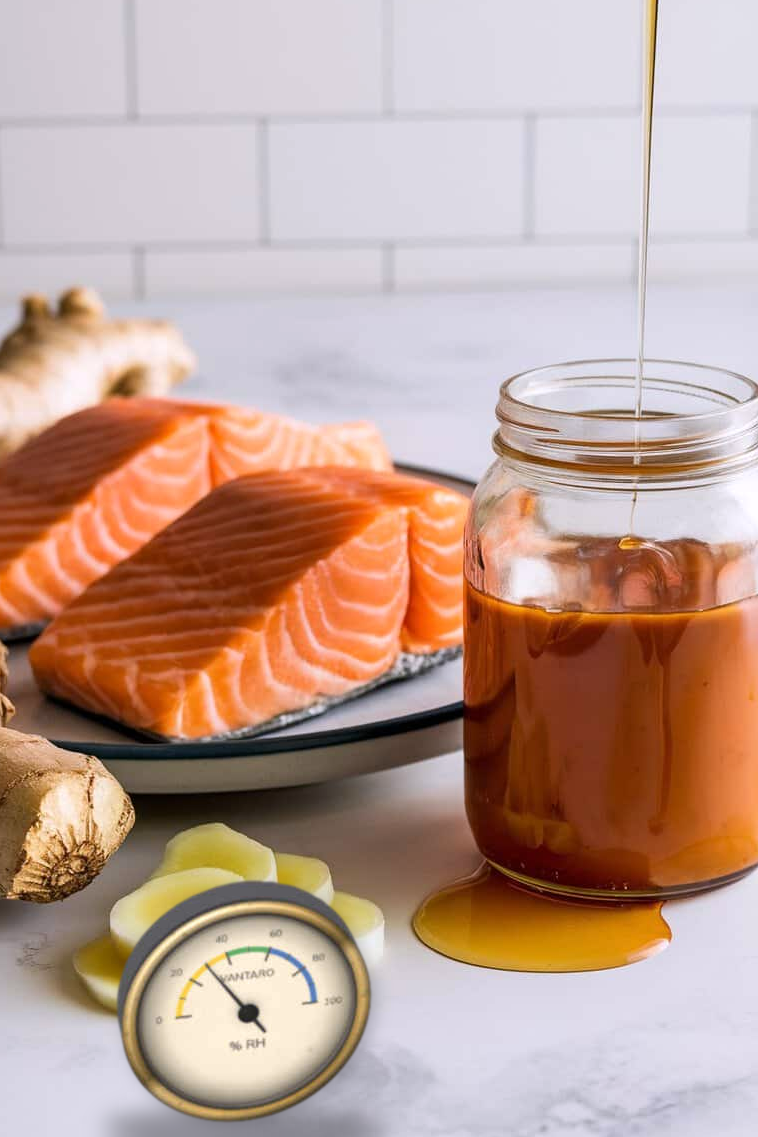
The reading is 30; %
